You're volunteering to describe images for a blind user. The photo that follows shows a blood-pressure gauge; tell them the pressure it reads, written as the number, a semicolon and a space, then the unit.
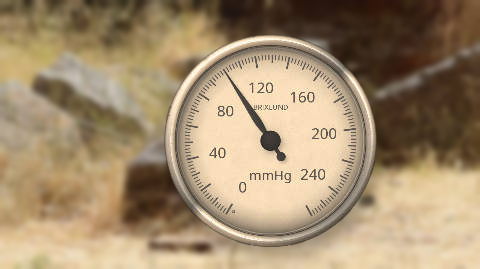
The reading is 100; mmHg
